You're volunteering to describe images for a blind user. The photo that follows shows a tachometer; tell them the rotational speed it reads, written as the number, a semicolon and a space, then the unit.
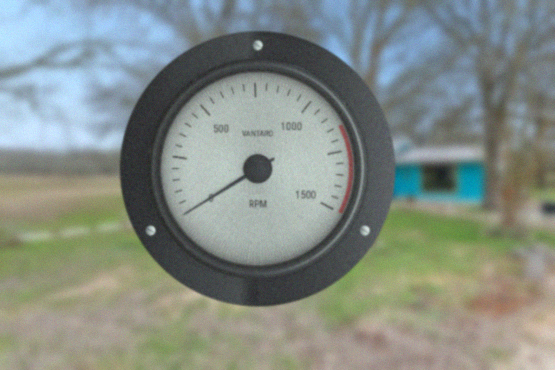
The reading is 0; rpm
